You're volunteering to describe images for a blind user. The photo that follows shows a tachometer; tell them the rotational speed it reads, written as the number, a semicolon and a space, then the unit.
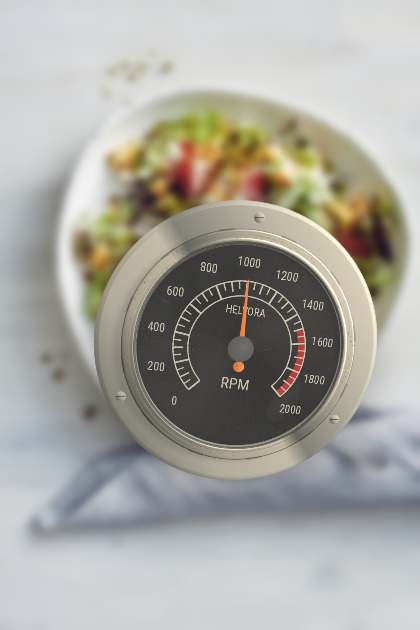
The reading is 1000; rpm
